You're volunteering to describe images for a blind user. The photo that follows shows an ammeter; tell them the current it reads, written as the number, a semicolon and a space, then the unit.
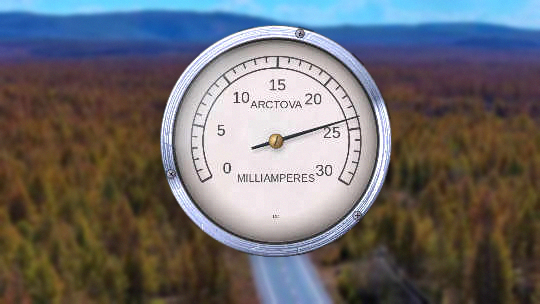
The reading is 24; mA
